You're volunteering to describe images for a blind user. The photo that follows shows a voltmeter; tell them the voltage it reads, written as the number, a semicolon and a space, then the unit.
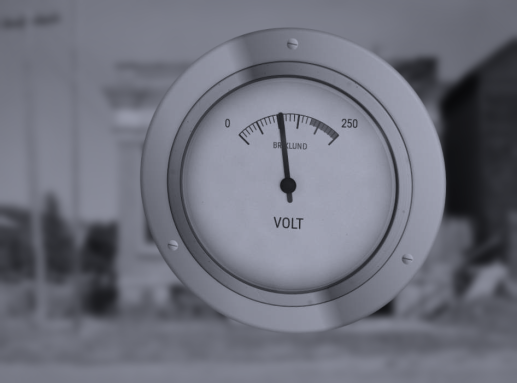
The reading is 110; V
